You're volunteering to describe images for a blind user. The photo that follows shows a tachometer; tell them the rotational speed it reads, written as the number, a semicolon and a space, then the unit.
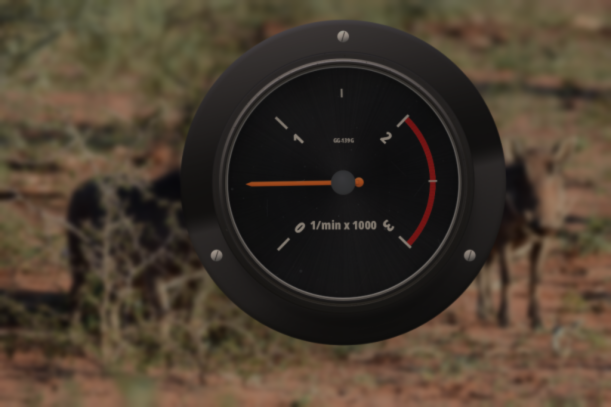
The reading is 500; rpm
